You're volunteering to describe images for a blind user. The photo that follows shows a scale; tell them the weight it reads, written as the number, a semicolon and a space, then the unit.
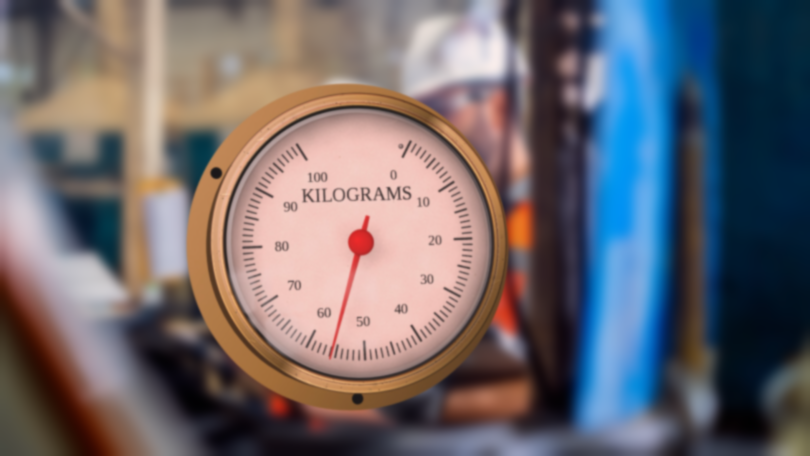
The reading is 56; kg
